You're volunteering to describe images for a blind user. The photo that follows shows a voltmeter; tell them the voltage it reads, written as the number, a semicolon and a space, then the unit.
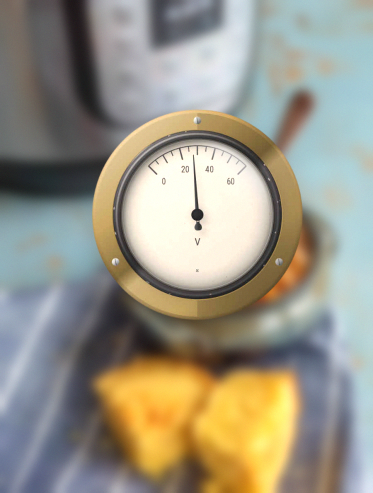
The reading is 27.5; V
